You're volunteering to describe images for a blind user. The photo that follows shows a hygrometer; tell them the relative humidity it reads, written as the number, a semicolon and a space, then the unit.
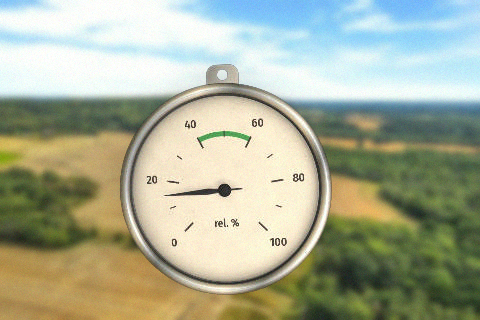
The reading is 15; %
